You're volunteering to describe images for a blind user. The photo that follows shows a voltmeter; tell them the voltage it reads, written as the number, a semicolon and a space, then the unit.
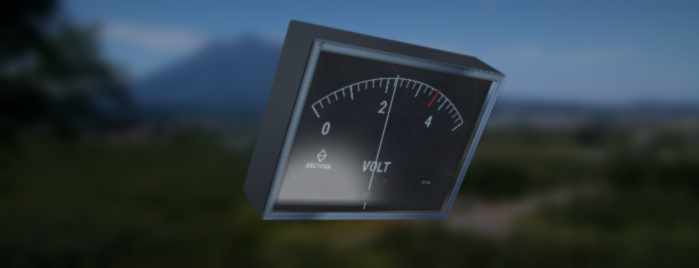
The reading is 2.2; V
